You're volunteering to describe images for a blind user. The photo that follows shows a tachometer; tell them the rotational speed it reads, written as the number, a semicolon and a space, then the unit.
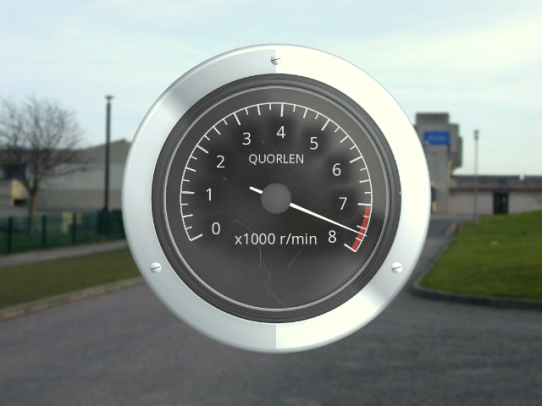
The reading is 7625; rpm
